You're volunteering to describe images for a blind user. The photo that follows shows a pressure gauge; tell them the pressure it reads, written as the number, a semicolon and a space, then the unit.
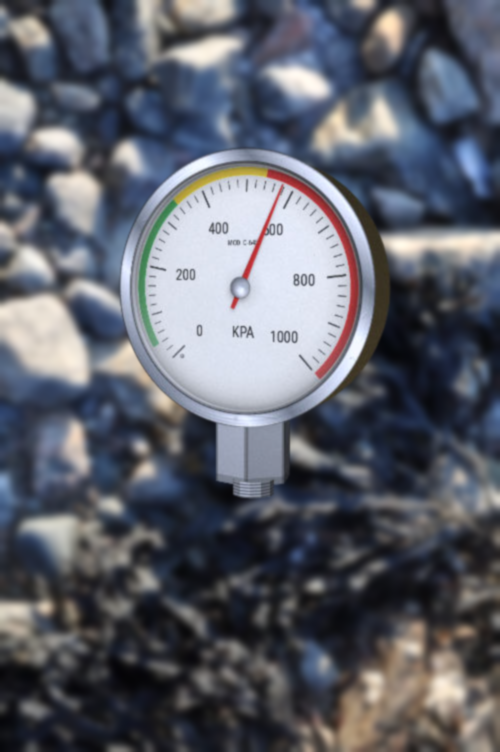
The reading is 580; kPa
